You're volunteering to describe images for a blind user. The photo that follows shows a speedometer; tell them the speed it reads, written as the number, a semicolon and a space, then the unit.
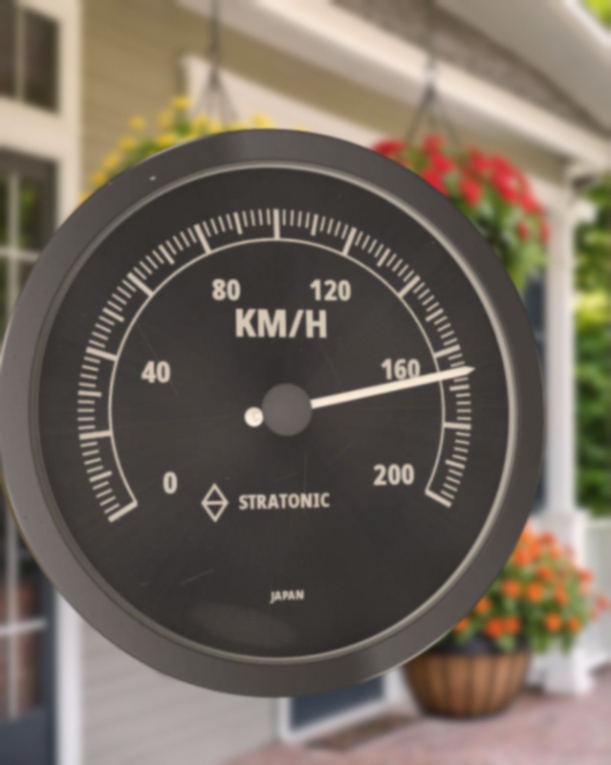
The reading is 166; km/h
